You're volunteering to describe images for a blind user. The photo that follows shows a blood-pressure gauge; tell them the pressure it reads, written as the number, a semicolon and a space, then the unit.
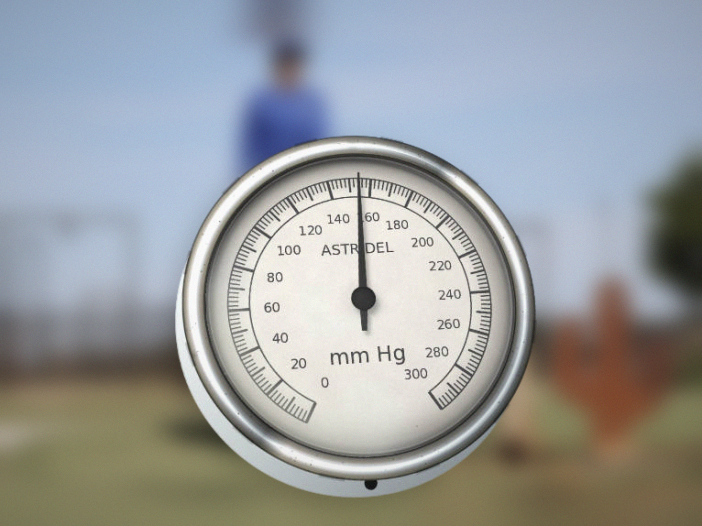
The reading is 154; mmHg
